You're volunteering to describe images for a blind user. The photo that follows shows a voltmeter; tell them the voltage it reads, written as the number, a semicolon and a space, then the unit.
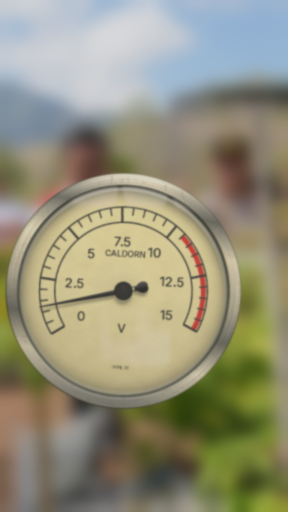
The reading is 1.25; V
